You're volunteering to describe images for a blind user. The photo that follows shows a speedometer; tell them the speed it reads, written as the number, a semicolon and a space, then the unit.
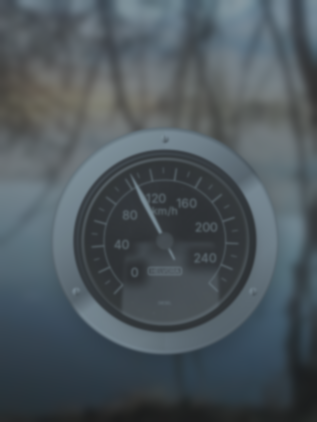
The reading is 105; km/h
